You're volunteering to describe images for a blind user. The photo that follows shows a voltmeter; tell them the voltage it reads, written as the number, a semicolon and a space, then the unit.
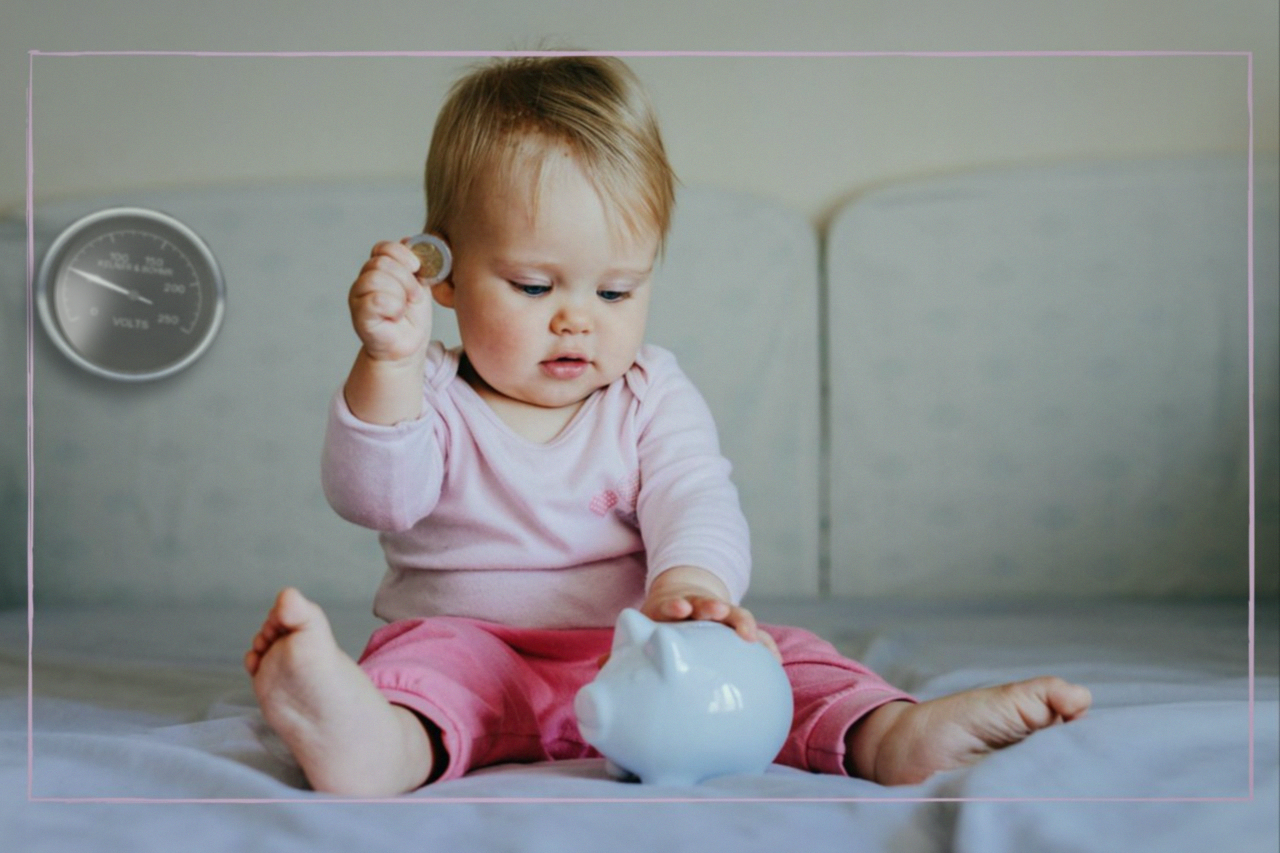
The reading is 50; V
